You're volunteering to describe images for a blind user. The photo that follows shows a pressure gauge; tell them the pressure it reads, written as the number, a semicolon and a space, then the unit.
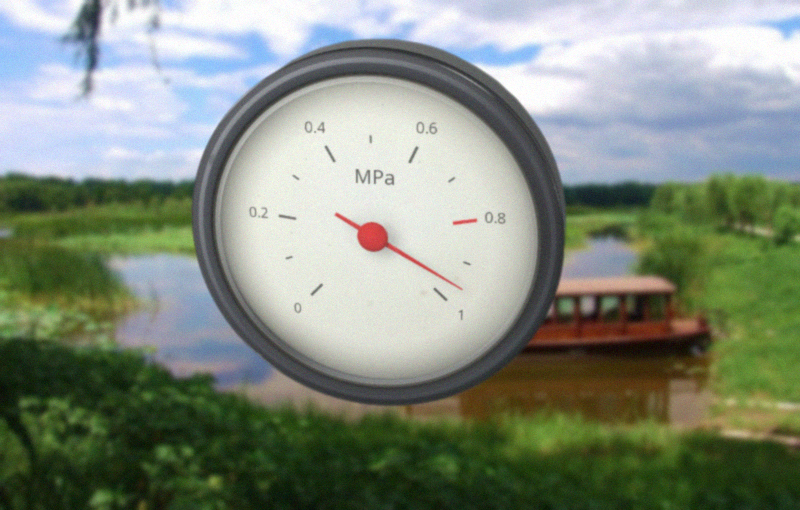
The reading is 0.95; MPa
